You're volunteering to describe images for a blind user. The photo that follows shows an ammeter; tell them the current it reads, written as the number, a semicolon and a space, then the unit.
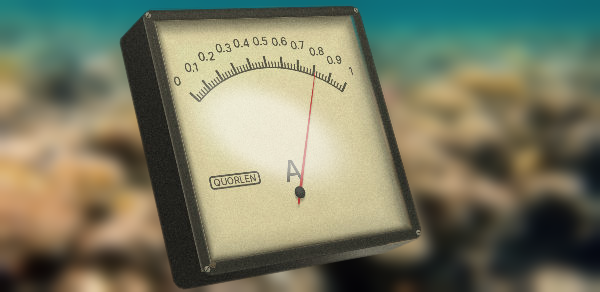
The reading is 0.8; A
